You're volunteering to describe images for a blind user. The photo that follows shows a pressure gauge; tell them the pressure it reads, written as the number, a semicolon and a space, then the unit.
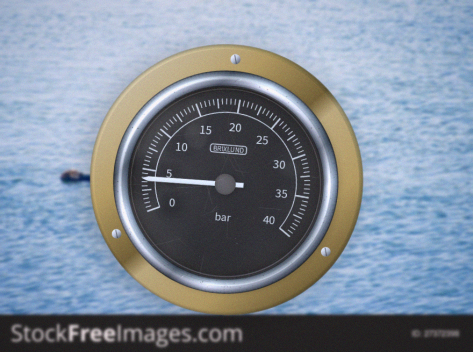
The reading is 4; bar
